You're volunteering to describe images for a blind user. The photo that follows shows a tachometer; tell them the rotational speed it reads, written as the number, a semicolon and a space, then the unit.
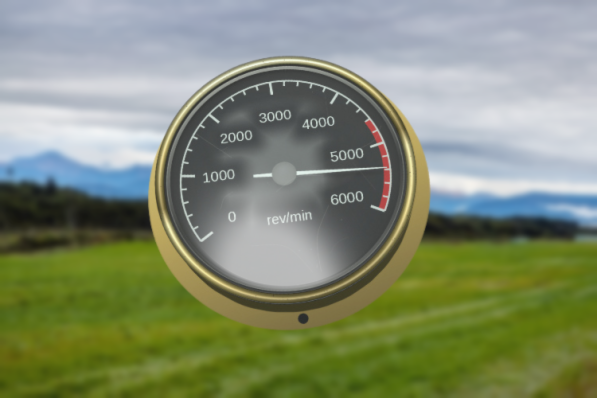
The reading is 5400; rpm
